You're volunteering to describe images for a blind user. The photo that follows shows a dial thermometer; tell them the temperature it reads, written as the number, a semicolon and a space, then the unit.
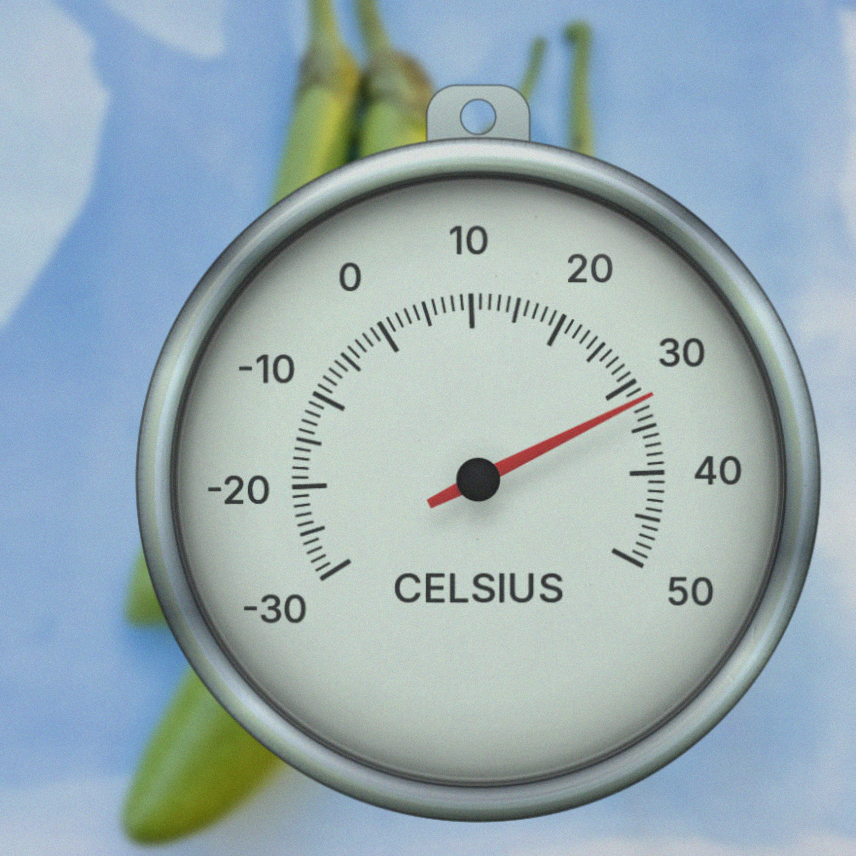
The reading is 32; °C
